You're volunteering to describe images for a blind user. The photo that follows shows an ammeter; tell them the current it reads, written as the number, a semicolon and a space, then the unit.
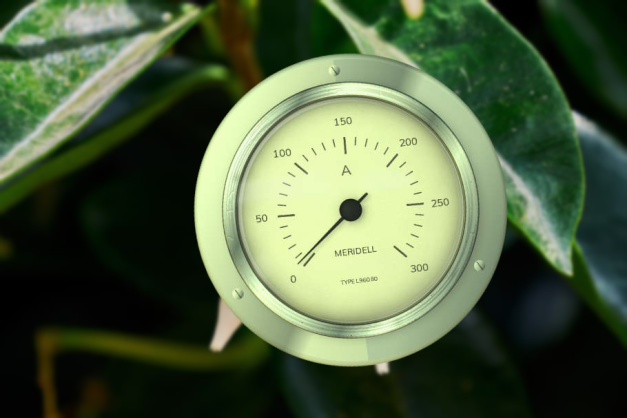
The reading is 5; A
